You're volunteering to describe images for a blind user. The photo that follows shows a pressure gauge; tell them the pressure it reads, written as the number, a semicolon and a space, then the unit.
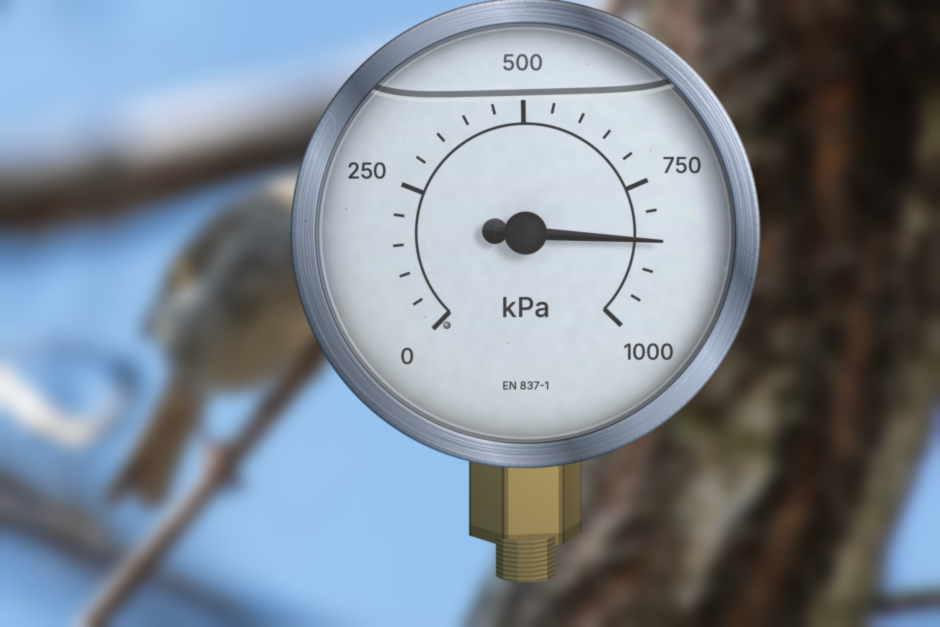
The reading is 850; kPa
